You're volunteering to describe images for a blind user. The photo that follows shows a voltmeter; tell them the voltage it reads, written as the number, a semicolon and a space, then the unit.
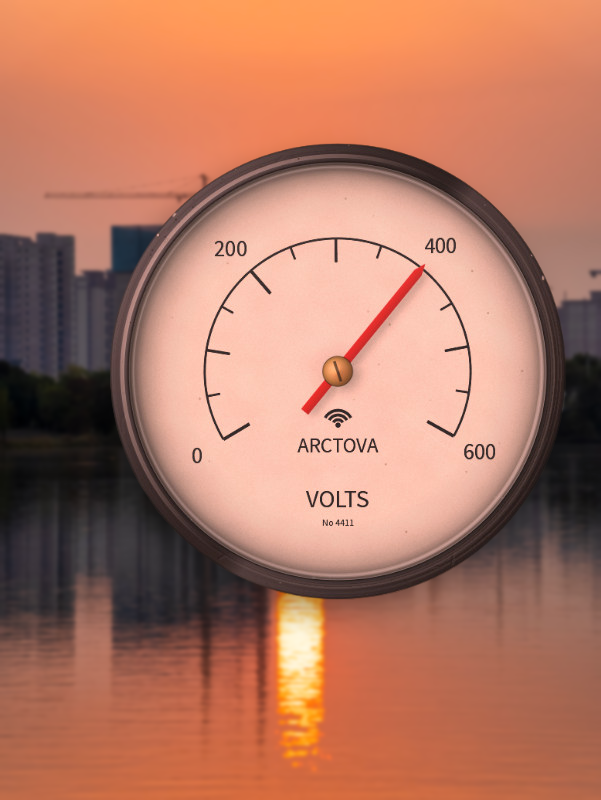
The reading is 400; V
